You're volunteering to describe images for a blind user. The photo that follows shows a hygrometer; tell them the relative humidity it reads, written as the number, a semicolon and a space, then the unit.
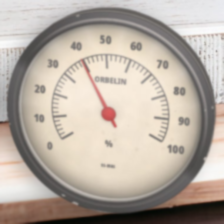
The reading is 40; %
